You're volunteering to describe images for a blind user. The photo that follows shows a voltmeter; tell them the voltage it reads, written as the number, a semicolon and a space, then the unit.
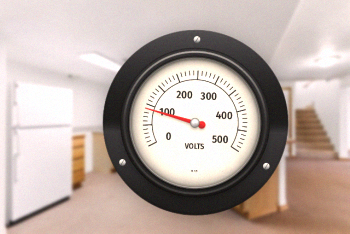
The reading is 90; V
